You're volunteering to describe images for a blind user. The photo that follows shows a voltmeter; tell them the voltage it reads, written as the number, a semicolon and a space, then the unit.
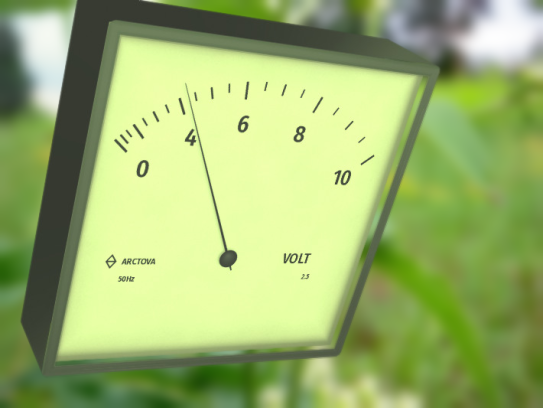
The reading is 4.25; V
